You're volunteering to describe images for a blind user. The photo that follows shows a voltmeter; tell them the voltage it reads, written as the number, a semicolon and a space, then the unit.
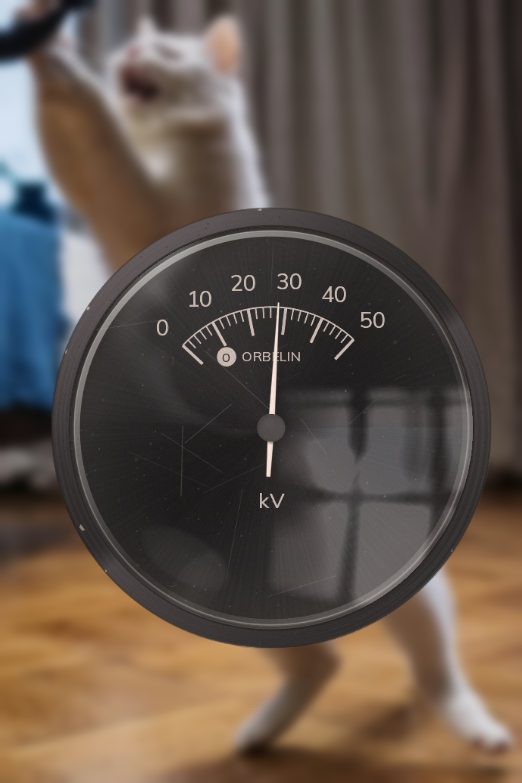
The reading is 28; kV
